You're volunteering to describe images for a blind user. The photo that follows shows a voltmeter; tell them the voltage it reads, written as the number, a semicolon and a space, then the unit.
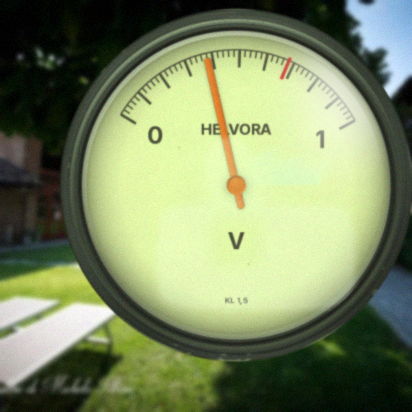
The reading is 0.38; V
